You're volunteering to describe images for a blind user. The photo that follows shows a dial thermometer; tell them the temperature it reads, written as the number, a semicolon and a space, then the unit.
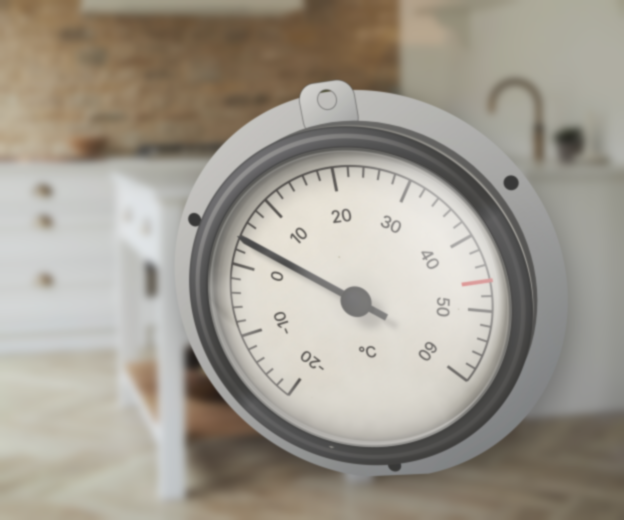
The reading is 4; °C
